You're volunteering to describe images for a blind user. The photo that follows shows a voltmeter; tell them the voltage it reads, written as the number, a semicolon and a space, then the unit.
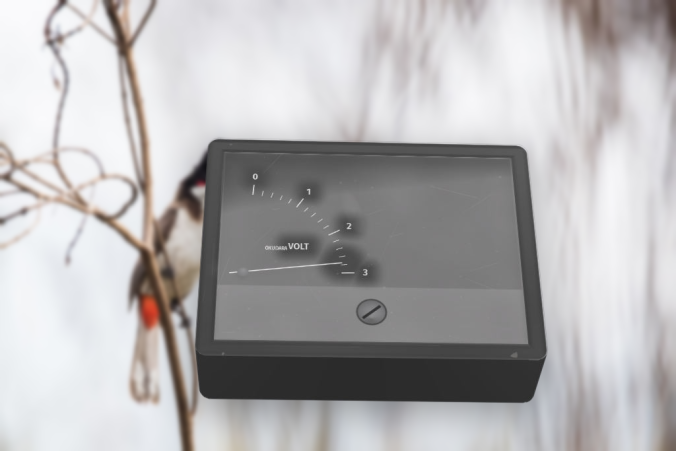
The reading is 2.8; V
